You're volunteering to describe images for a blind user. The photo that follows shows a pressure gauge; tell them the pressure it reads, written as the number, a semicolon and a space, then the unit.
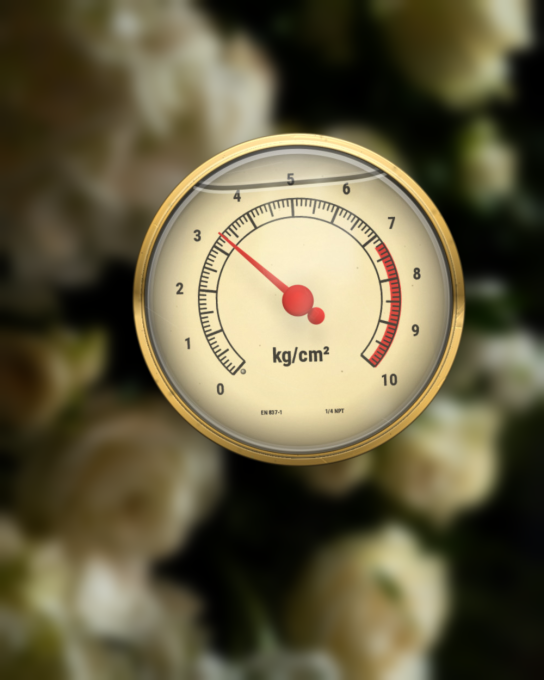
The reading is 3.3; kg/cm²
